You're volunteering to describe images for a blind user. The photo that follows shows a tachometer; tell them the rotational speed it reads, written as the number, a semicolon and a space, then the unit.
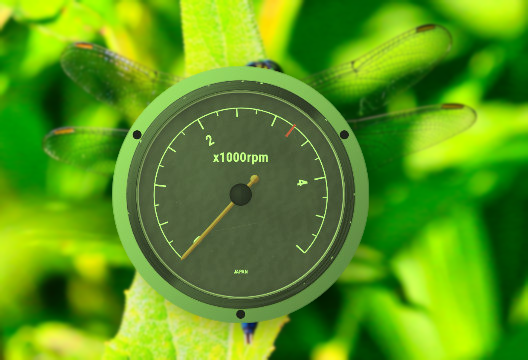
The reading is 0; rpm
